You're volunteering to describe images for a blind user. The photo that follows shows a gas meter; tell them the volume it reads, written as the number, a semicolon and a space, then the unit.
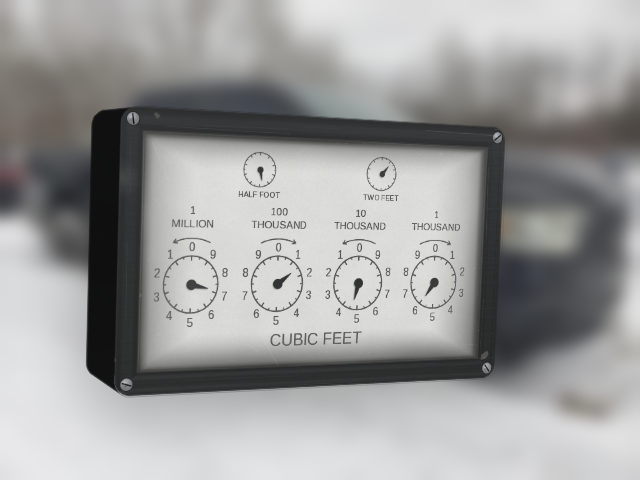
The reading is 714600; ft³
